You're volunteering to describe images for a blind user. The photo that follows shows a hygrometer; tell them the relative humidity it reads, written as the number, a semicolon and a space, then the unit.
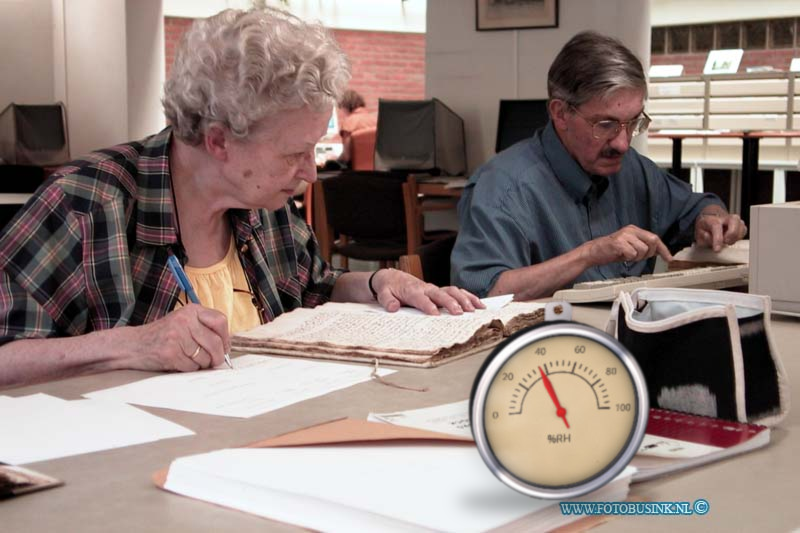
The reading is 36; %
